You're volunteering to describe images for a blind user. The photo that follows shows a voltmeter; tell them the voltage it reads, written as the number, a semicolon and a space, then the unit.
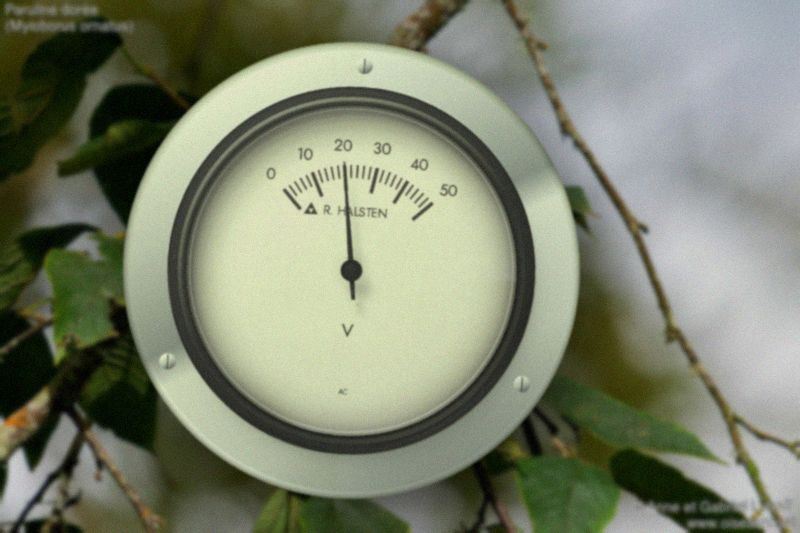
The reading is 20; V
